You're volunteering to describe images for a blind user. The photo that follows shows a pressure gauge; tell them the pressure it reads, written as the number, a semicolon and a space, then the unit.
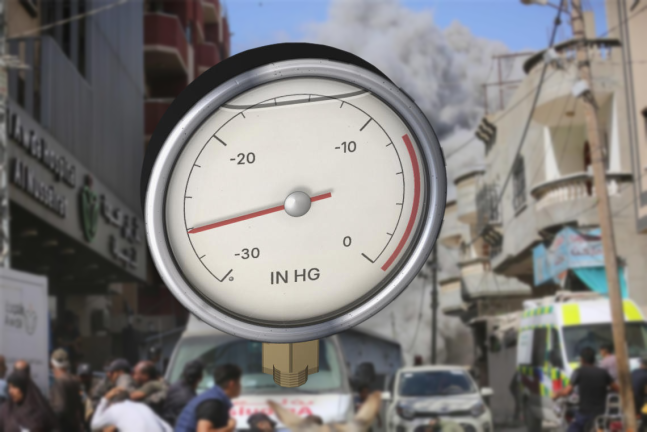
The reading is -26; inHg
